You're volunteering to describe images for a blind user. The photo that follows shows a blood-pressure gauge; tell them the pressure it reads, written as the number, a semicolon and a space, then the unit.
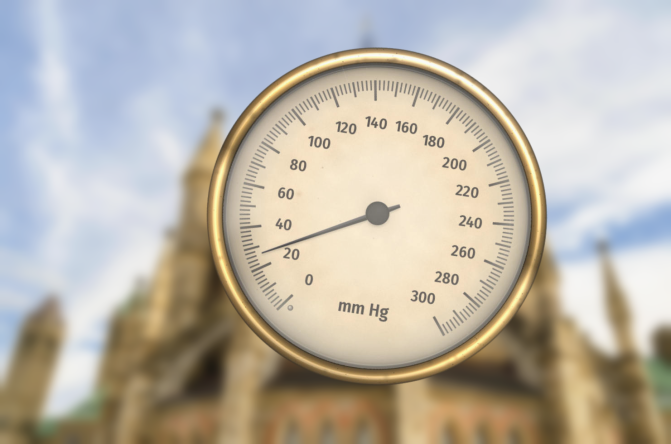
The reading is 26; mmHg
